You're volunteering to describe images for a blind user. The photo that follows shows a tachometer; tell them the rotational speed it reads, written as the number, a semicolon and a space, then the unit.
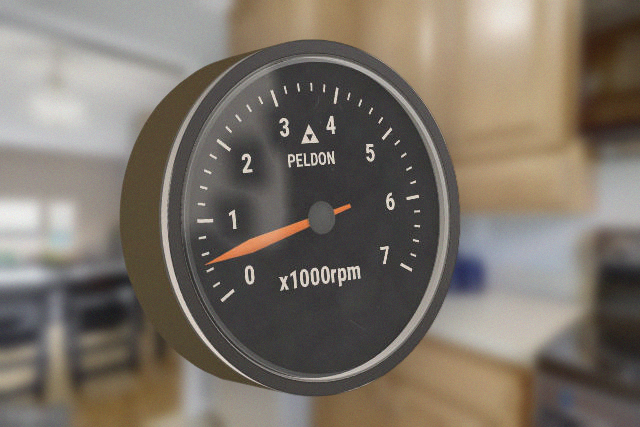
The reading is 500; rpm
